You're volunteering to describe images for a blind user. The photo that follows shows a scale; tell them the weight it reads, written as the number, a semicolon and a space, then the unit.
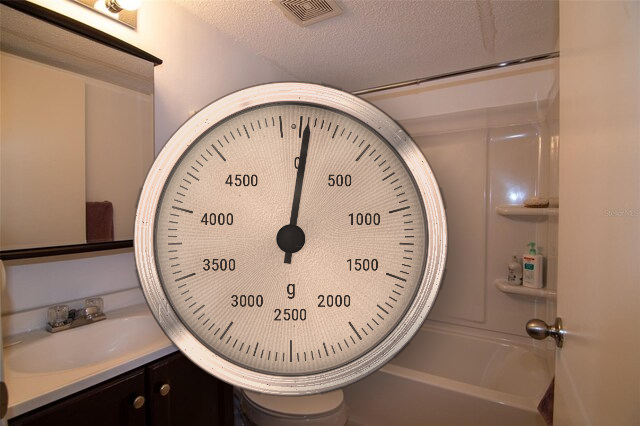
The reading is 50; g
